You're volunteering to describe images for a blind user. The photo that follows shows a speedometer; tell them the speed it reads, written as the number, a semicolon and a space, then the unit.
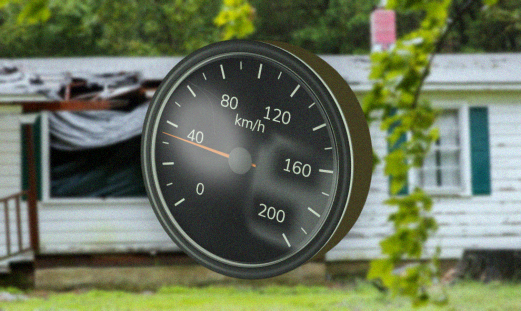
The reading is 35; km/h
